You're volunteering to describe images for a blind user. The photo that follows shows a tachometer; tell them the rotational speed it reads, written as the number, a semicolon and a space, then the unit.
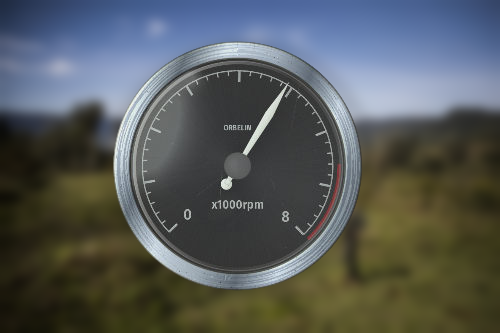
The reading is 4900; rpm
